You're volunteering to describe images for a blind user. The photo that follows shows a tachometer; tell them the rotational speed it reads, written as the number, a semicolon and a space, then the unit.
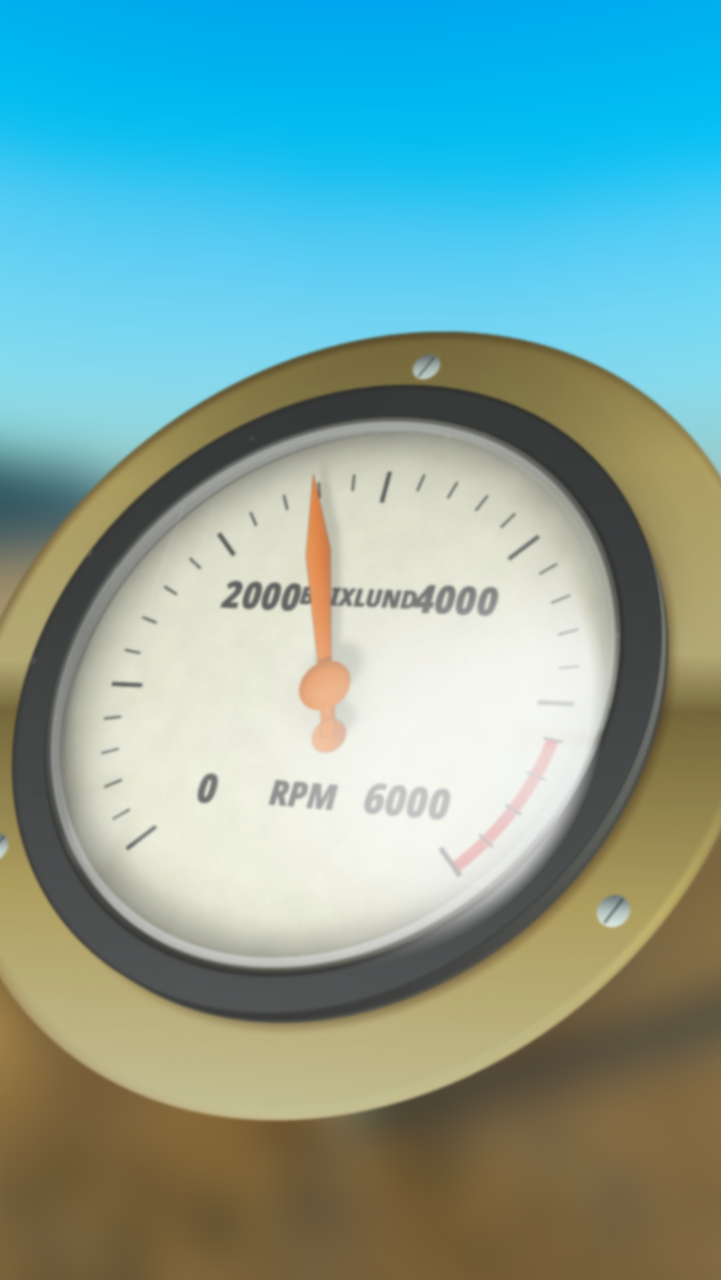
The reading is 2600; rpm
